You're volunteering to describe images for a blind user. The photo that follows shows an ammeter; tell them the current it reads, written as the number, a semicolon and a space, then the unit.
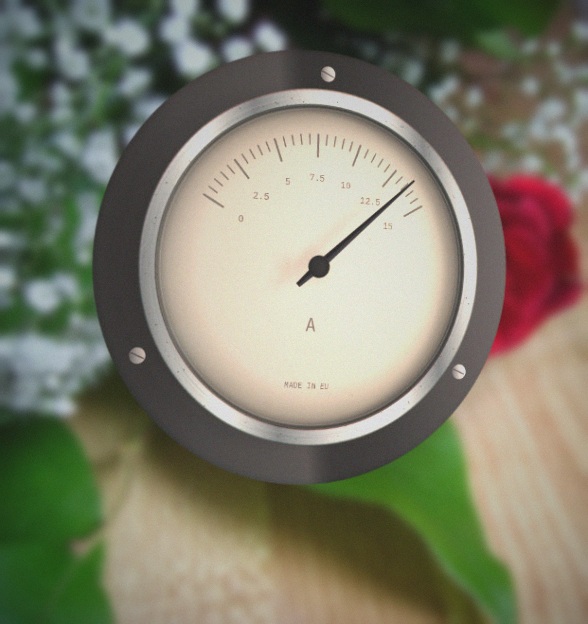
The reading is 13.5; A
